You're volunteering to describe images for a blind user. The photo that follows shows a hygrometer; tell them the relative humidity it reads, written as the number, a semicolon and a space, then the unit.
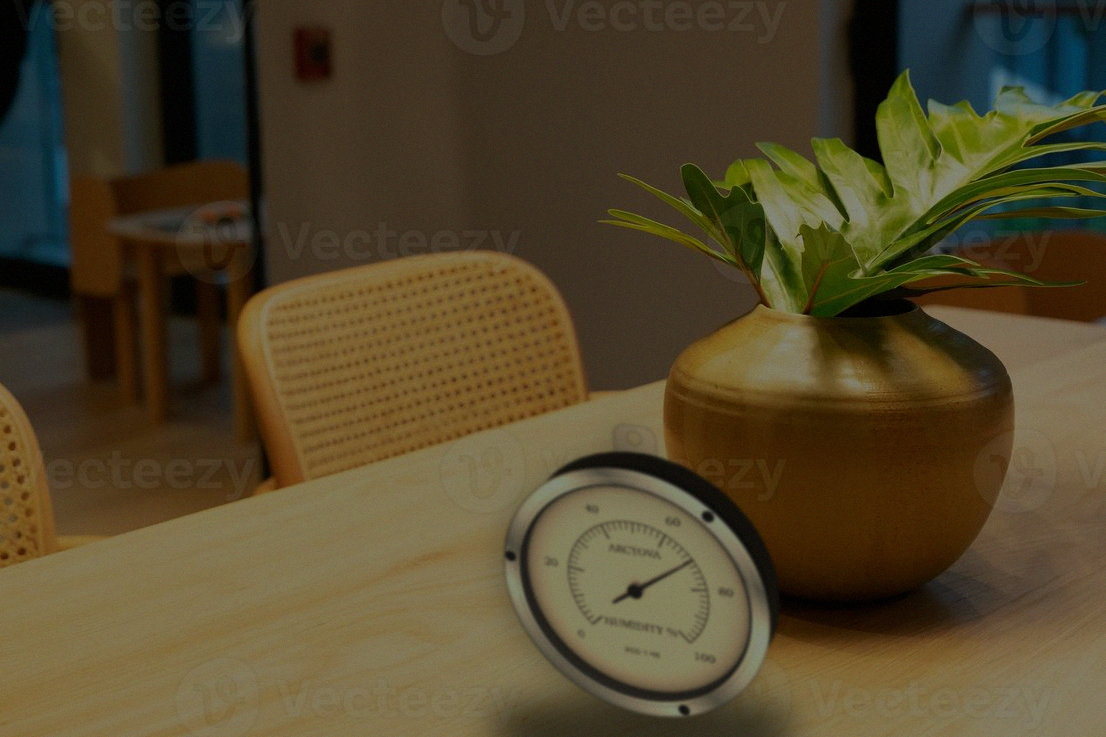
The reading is 70; %
